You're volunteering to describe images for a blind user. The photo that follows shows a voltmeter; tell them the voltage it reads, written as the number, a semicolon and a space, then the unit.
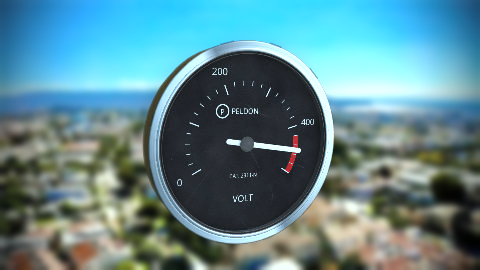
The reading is 450; V
